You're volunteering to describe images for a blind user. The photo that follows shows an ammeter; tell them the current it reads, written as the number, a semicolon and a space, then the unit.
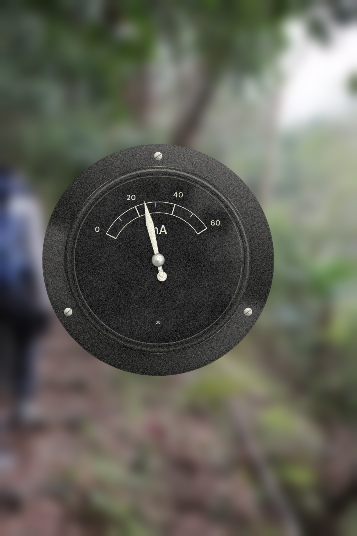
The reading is 25; mA
